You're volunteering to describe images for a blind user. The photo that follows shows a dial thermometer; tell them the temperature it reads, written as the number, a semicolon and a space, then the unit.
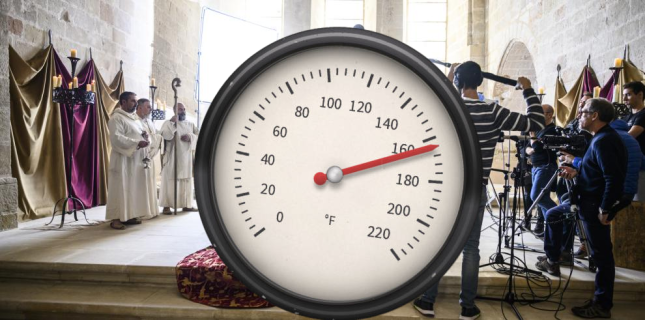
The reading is 164; °F
